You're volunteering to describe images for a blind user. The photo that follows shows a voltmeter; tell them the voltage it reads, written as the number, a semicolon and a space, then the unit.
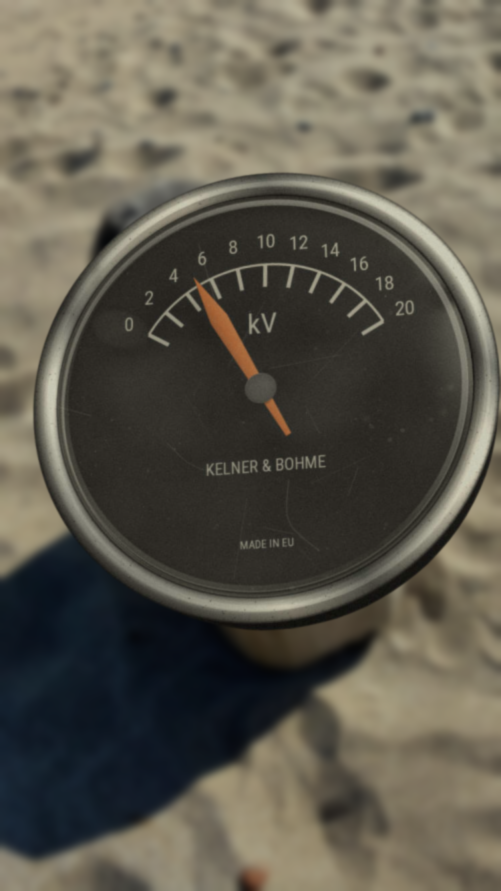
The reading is 5; kV
